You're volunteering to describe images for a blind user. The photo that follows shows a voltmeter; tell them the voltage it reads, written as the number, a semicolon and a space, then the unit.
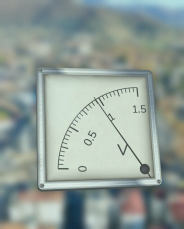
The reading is 0.95; V
